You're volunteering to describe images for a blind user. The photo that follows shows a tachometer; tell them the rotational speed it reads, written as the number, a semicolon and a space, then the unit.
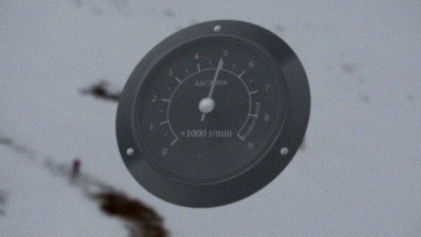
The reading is 5000; rpm
